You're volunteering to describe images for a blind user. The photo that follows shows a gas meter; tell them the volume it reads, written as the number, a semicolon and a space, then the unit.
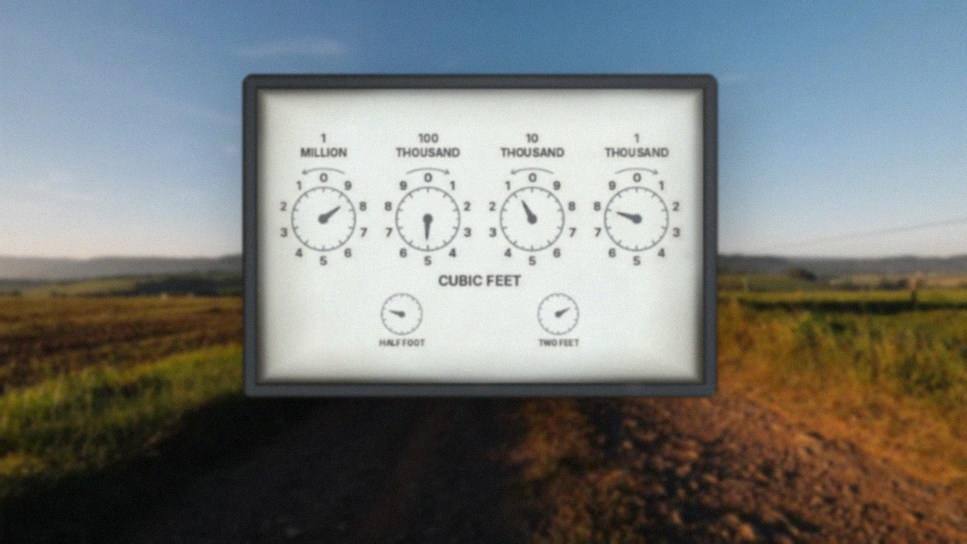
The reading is 850800; ft³
